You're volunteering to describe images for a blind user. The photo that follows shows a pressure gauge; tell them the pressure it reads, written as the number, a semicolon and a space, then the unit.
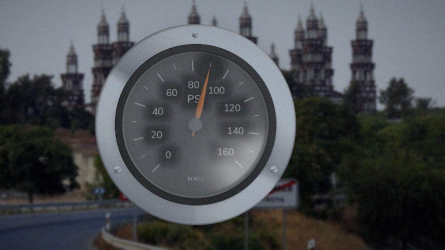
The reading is 90; psi
